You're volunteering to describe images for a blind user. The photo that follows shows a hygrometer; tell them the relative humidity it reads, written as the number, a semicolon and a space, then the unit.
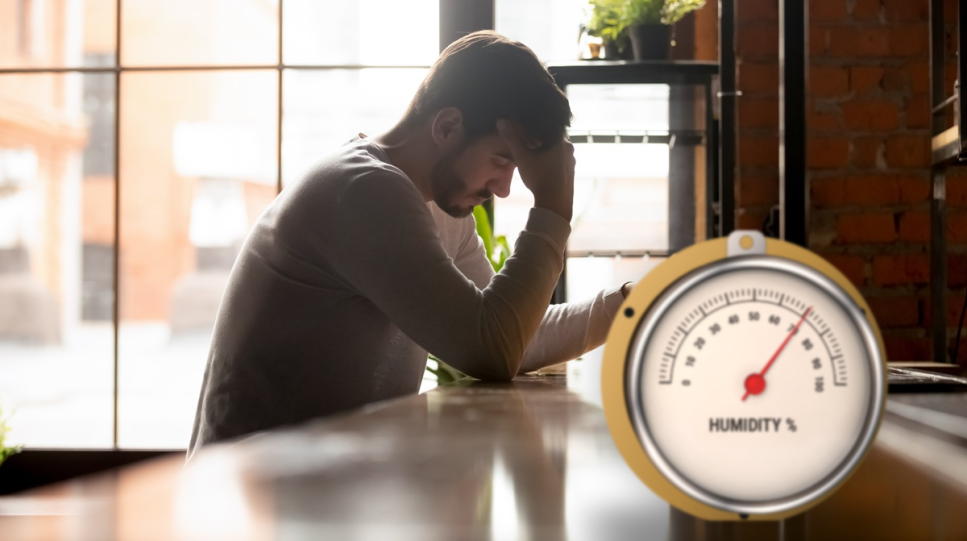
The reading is 70; %
